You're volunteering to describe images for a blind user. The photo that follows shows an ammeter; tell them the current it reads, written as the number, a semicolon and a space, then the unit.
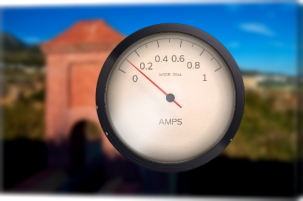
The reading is 0.1; A
